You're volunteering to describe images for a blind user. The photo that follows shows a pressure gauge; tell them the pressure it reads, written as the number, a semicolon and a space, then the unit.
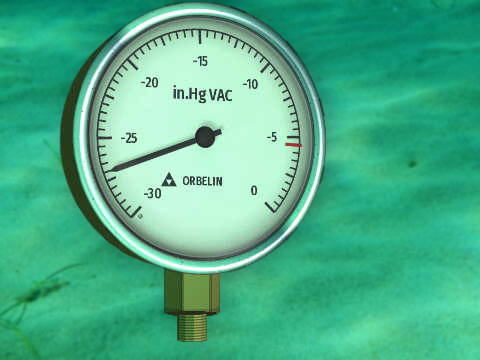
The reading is -27; inHg
